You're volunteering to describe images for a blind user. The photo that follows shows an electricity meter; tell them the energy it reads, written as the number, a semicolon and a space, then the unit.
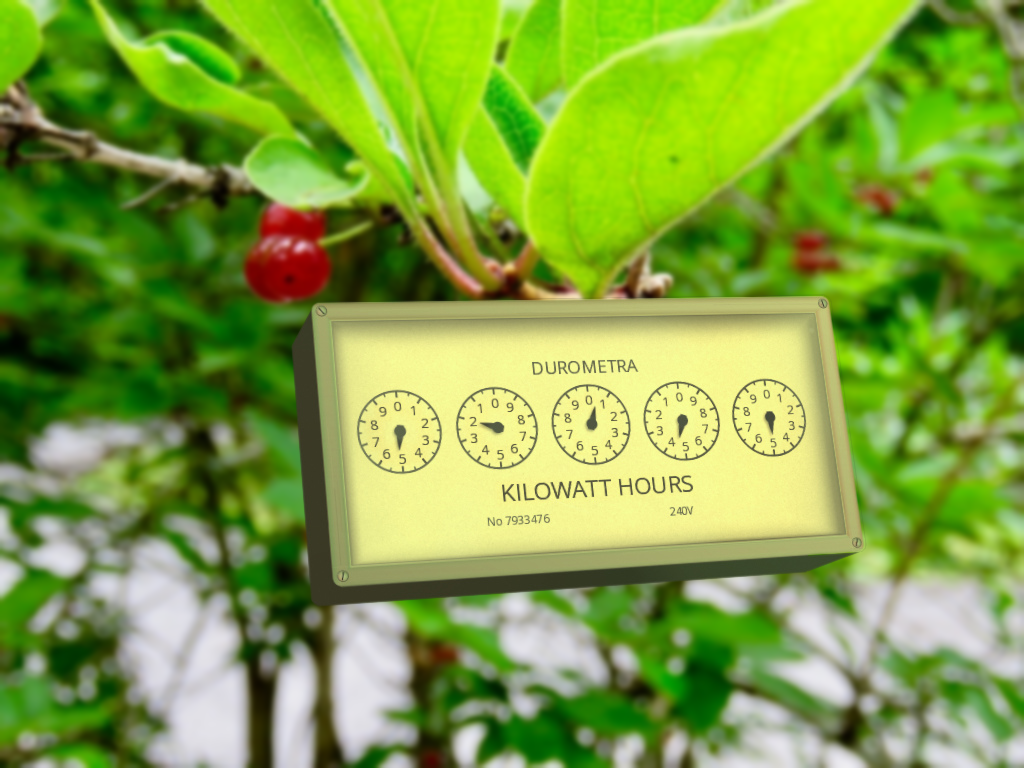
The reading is 52045; kWh
